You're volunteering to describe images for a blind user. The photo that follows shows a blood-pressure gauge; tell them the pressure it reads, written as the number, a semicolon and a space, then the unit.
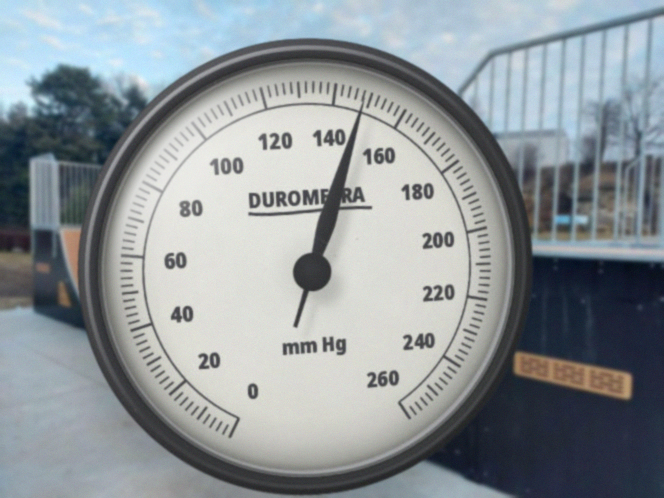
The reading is 148; mmHg
